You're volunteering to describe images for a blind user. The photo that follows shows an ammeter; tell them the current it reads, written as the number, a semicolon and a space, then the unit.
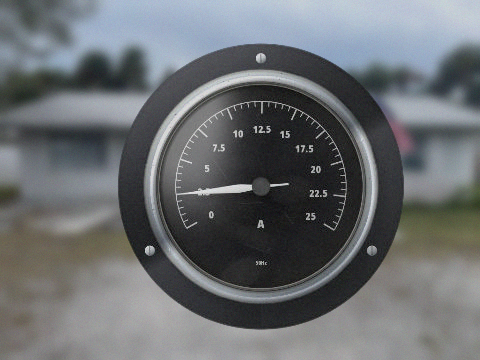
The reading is 2.5; A
